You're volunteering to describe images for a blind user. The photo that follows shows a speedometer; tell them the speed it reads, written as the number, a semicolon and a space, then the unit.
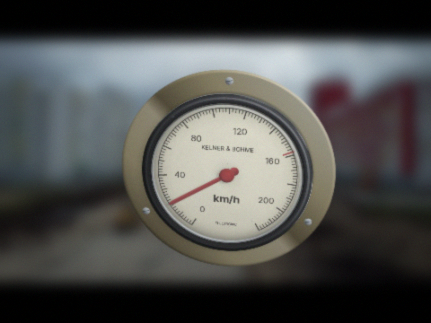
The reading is 20; km/h
